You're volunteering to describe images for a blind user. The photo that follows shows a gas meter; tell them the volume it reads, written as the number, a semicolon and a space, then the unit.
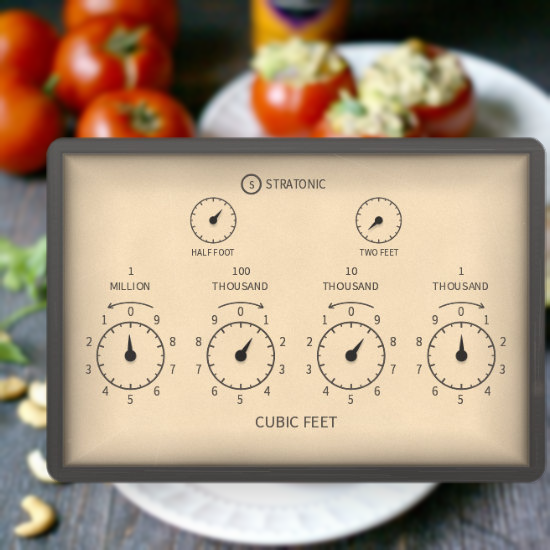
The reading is 9000; ft³
